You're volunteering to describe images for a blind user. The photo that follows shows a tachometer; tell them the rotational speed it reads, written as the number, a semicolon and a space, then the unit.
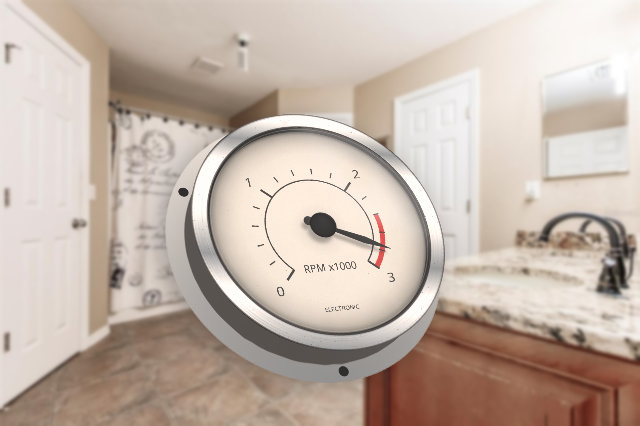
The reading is 2800; rpm
